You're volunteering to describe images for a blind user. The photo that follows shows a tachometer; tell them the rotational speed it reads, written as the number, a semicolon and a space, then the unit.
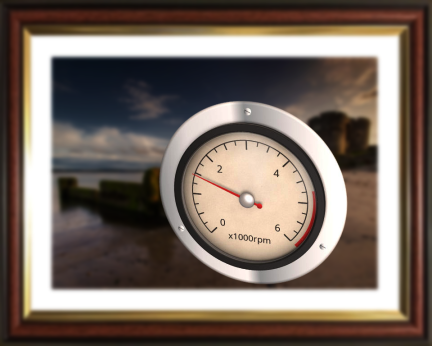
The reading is 1500; rpm
